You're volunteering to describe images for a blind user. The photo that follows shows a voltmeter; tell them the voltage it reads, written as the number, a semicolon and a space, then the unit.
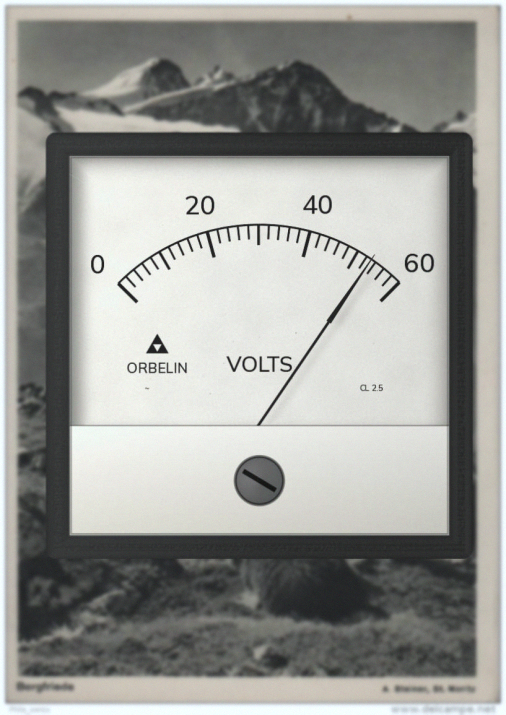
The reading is 53; V
